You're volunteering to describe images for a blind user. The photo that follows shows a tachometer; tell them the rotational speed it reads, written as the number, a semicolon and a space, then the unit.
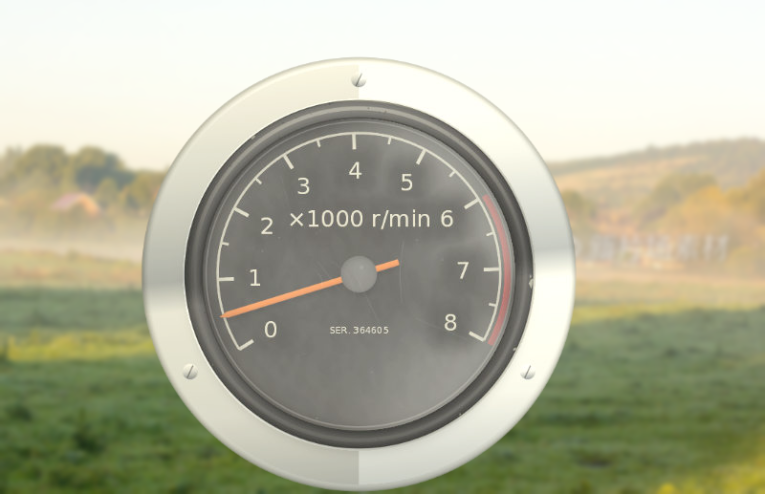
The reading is 500; rpm
